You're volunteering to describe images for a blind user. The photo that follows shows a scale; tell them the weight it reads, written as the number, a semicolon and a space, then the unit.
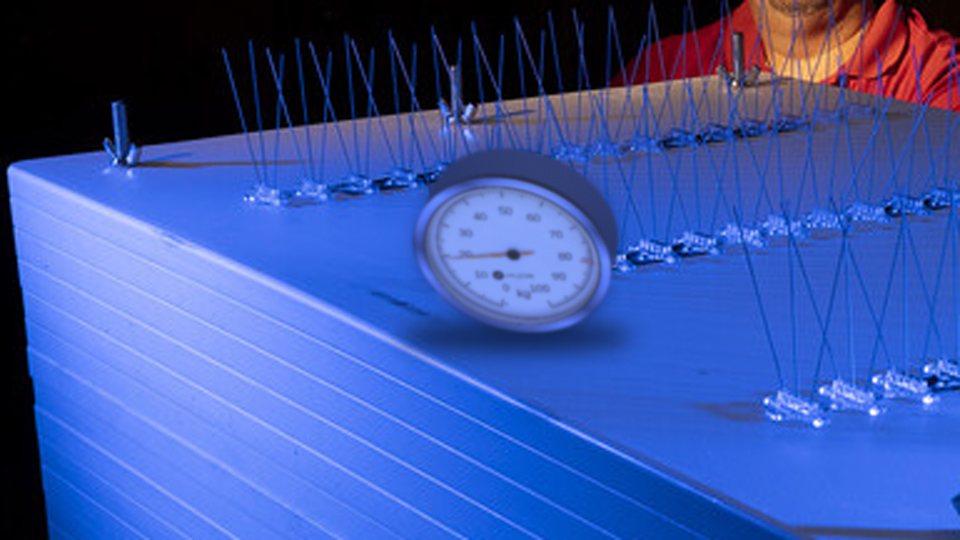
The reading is 20; kg
